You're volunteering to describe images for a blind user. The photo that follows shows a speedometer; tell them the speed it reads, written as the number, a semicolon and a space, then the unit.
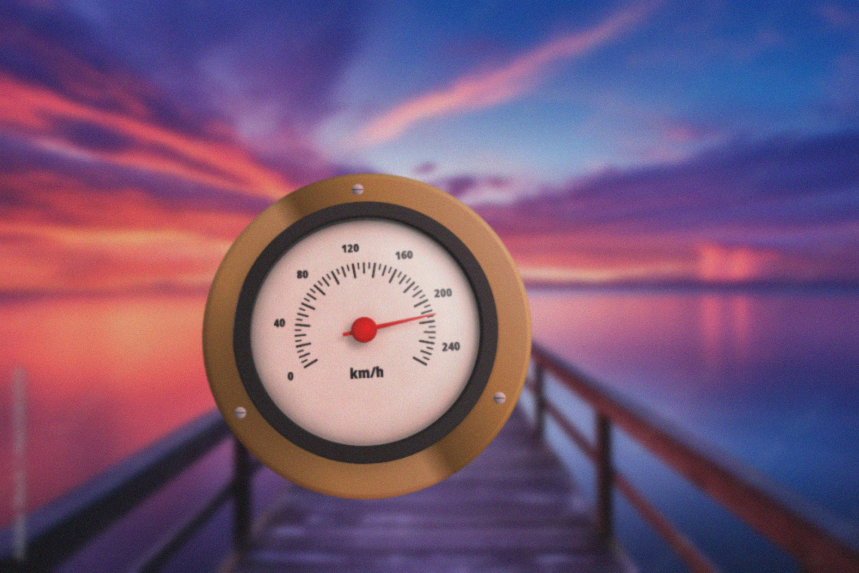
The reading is 215; km/h
